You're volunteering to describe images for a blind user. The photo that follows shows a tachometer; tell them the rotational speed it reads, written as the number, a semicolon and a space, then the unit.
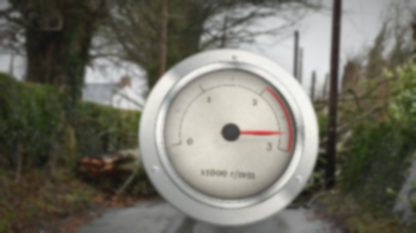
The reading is 2750; rpm
